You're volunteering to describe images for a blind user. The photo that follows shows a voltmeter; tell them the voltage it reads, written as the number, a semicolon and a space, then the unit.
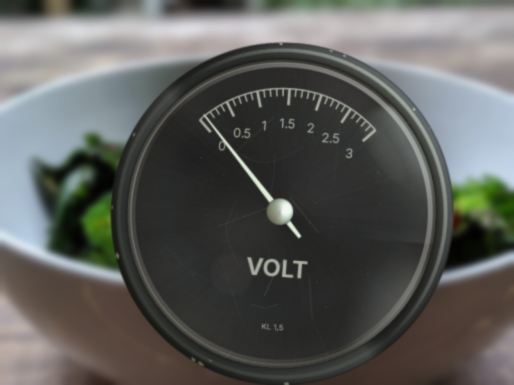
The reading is 0.1; V
